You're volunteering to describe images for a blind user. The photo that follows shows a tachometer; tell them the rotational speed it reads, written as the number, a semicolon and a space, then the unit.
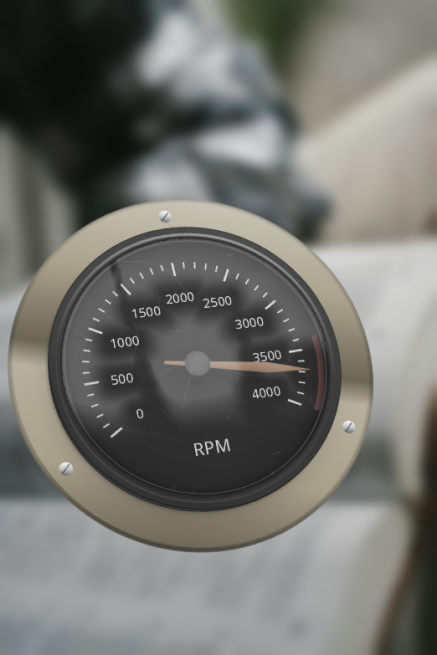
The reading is 3700; rpm
